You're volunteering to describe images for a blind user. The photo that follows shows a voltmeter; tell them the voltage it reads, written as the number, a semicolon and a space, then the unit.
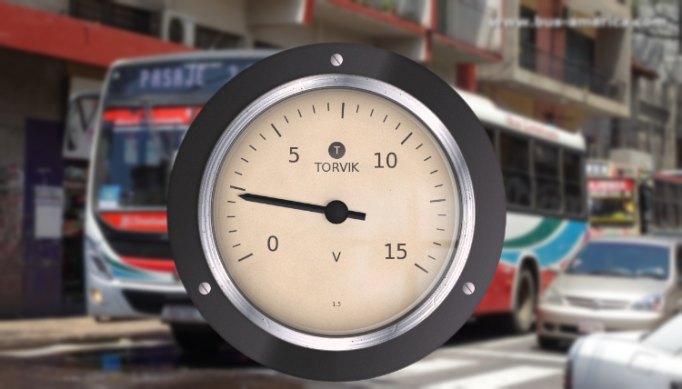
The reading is 2.25; V
